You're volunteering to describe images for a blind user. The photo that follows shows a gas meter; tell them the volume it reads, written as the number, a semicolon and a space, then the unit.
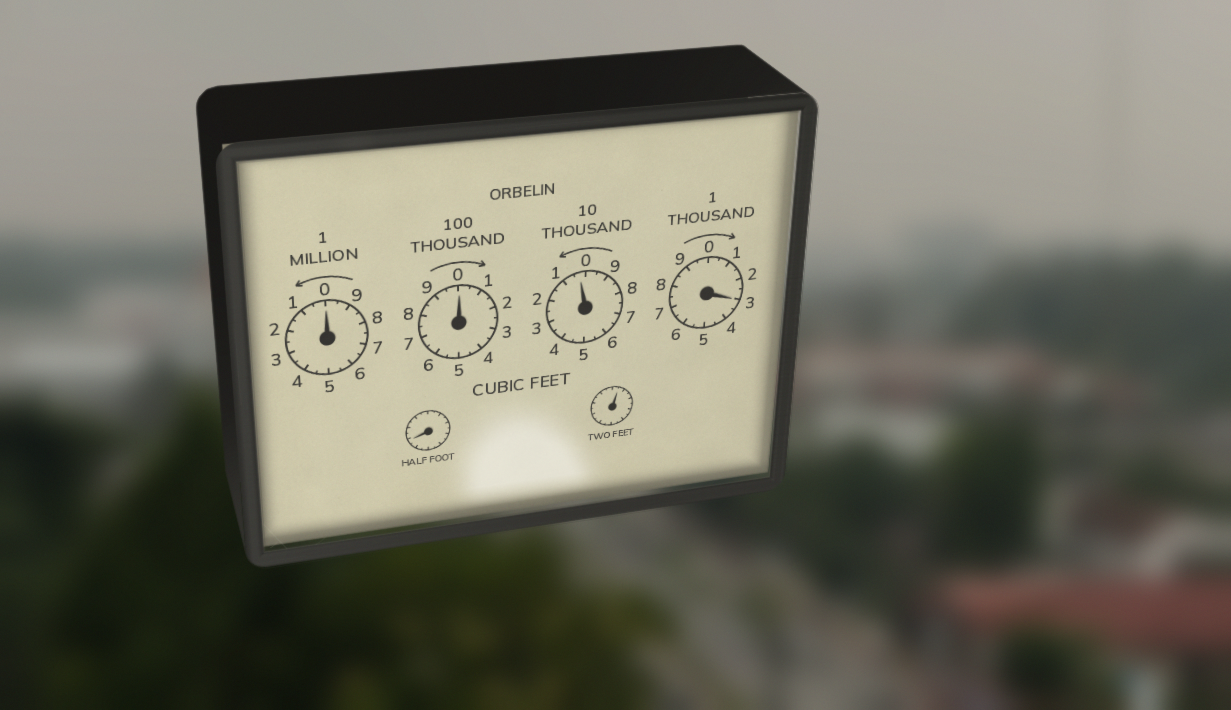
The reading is 300; ft³
